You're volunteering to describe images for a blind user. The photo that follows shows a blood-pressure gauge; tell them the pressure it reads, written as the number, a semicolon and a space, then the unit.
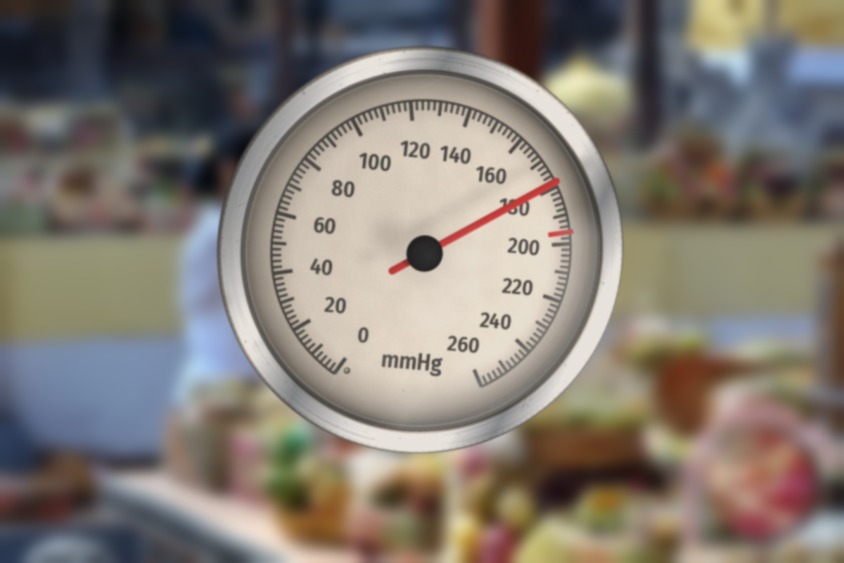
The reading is 178; mmHg
